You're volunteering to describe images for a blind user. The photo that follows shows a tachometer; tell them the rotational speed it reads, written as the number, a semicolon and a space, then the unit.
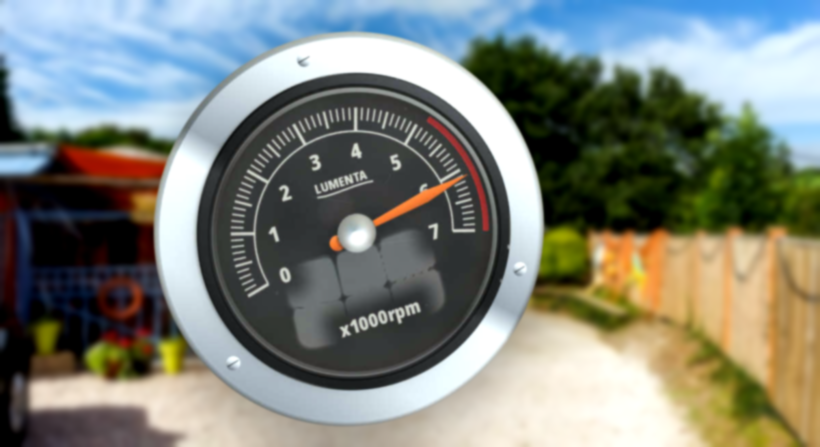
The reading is 6100; rpm
